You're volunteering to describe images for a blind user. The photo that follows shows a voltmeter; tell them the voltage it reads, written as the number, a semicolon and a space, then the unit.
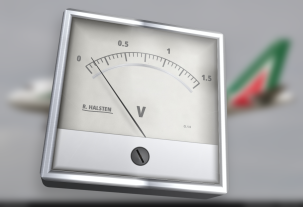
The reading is 0.1; V
